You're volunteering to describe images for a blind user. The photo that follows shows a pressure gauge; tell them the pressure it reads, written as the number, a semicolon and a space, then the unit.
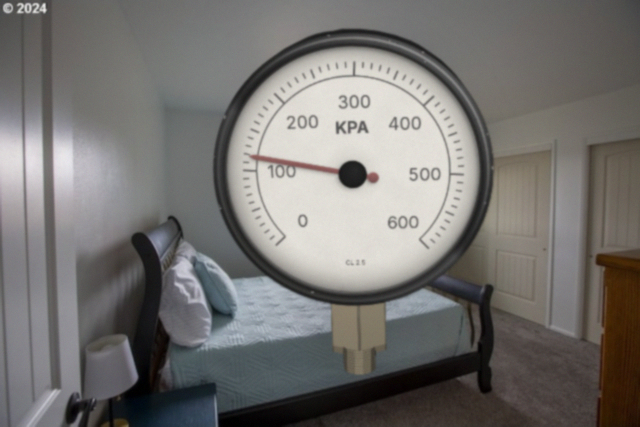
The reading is 120; kPa
